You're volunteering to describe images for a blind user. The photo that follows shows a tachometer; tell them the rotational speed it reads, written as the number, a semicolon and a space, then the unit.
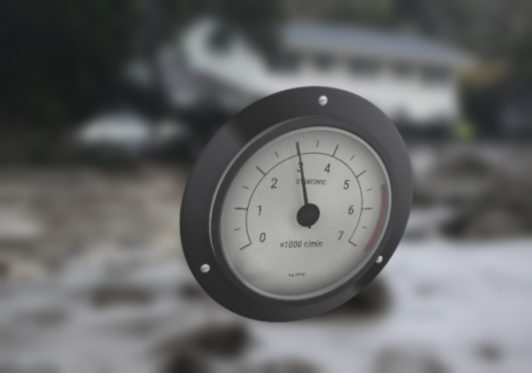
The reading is 3000; rpm
